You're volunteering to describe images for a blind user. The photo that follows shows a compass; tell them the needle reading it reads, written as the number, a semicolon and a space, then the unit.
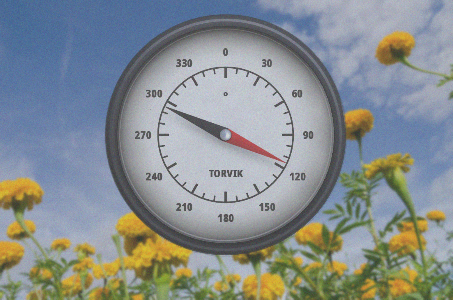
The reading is 115; °
